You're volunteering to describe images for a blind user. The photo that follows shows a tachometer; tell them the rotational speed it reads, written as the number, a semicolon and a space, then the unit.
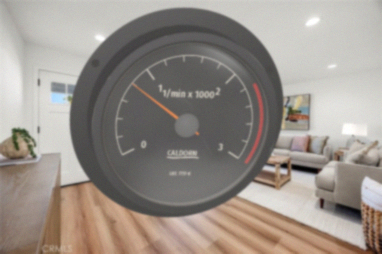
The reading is 800; rpm
